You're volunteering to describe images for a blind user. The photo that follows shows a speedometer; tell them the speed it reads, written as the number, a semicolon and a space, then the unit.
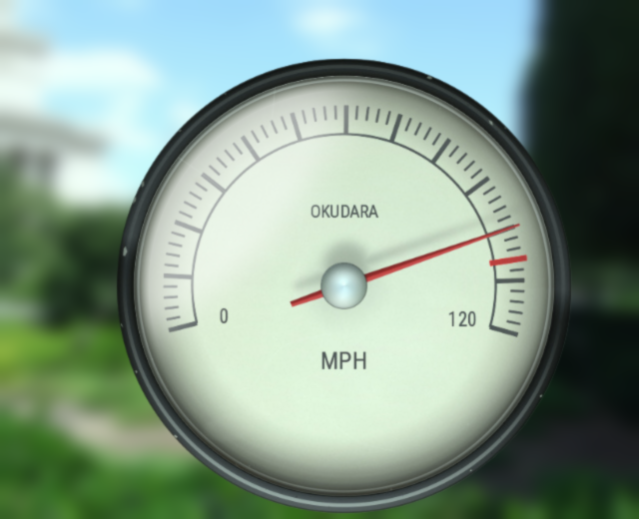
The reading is 100; mph
